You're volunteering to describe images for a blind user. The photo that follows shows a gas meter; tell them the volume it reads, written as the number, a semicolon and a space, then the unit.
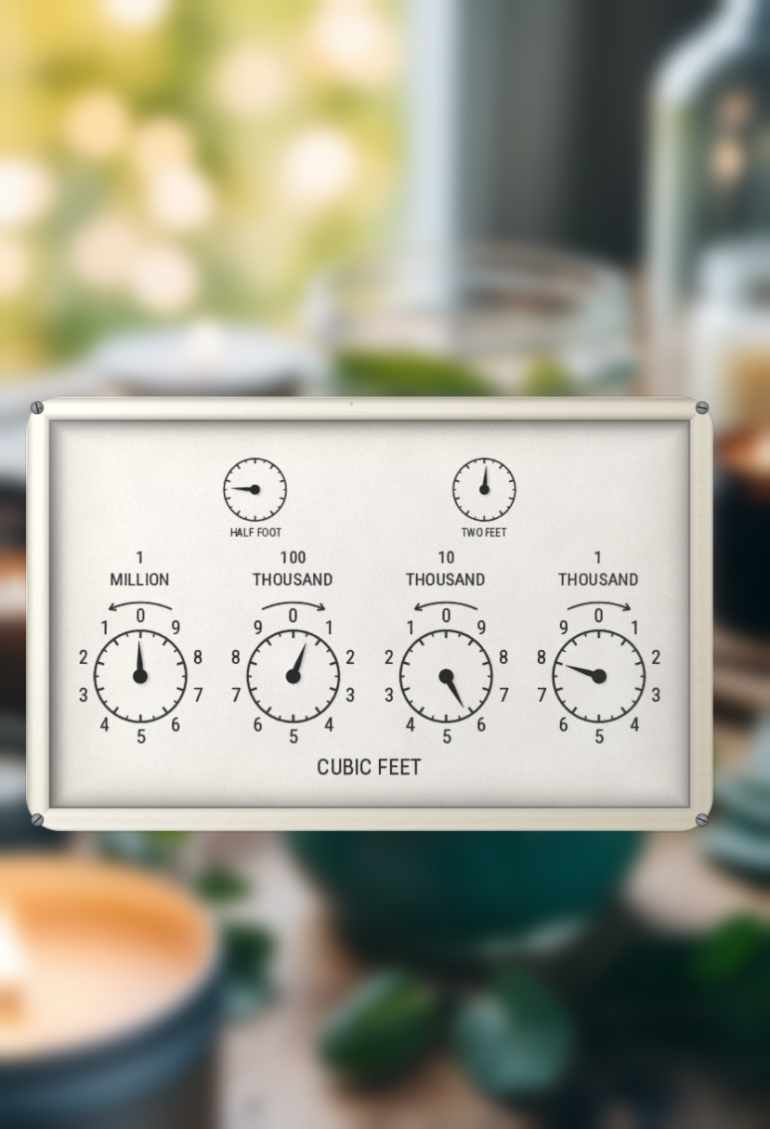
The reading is 5800; ft³
